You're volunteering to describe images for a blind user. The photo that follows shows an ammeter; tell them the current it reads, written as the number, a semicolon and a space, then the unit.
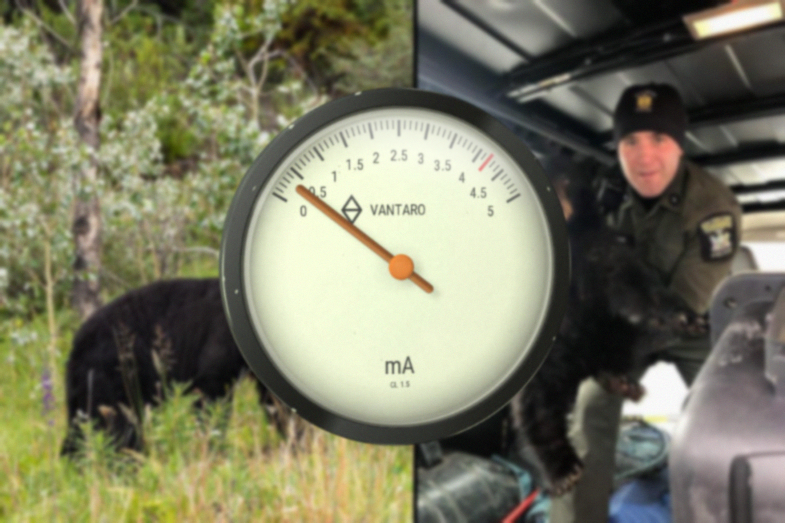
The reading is 0.3; mA
